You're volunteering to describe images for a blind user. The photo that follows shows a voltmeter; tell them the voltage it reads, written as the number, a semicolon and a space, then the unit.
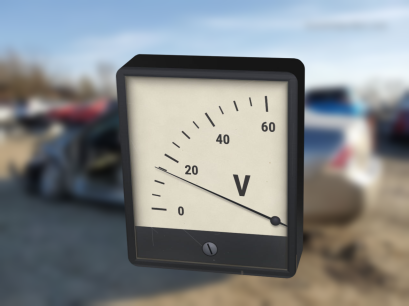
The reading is 15; V
